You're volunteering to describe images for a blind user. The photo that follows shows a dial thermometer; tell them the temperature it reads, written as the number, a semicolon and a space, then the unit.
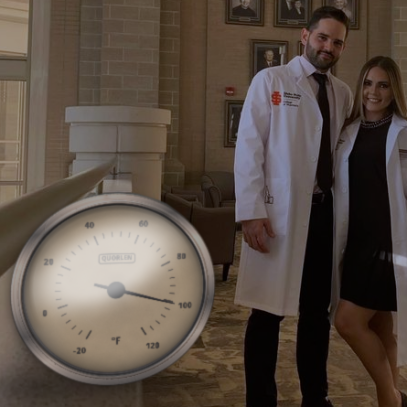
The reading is 100; °F
